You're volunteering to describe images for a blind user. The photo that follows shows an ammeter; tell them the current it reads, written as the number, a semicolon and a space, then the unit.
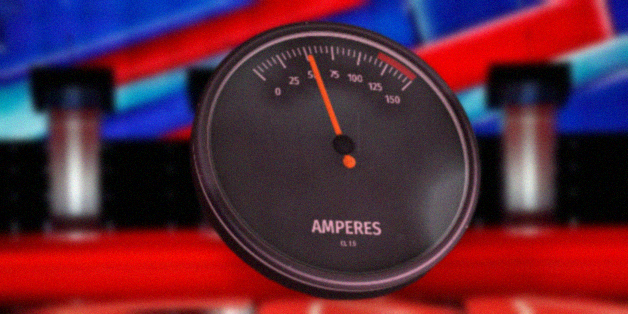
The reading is 50; A
